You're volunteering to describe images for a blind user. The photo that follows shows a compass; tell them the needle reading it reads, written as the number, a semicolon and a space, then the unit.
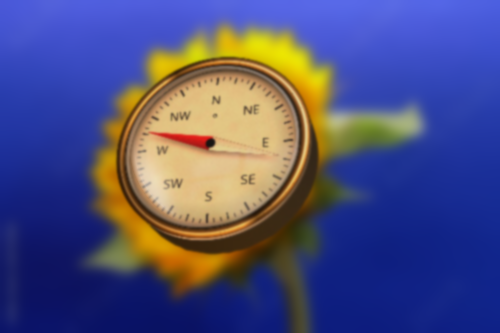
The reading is 285; °
